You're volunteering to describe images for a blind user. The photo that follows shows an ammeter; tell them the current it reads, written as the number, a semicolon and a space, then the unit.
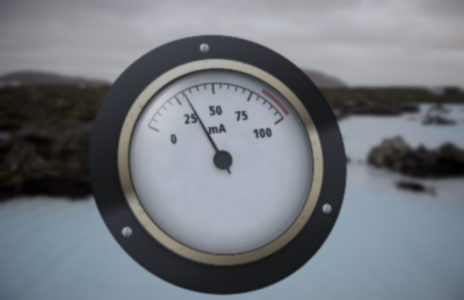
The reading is 30; mA
